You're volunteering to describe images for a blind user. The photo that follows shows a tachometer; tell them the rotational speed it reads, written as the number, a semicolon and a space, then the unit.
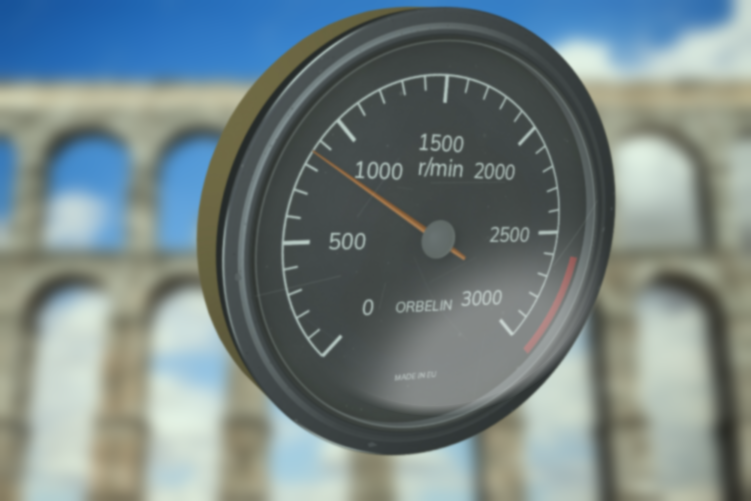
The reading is 850; rpm
